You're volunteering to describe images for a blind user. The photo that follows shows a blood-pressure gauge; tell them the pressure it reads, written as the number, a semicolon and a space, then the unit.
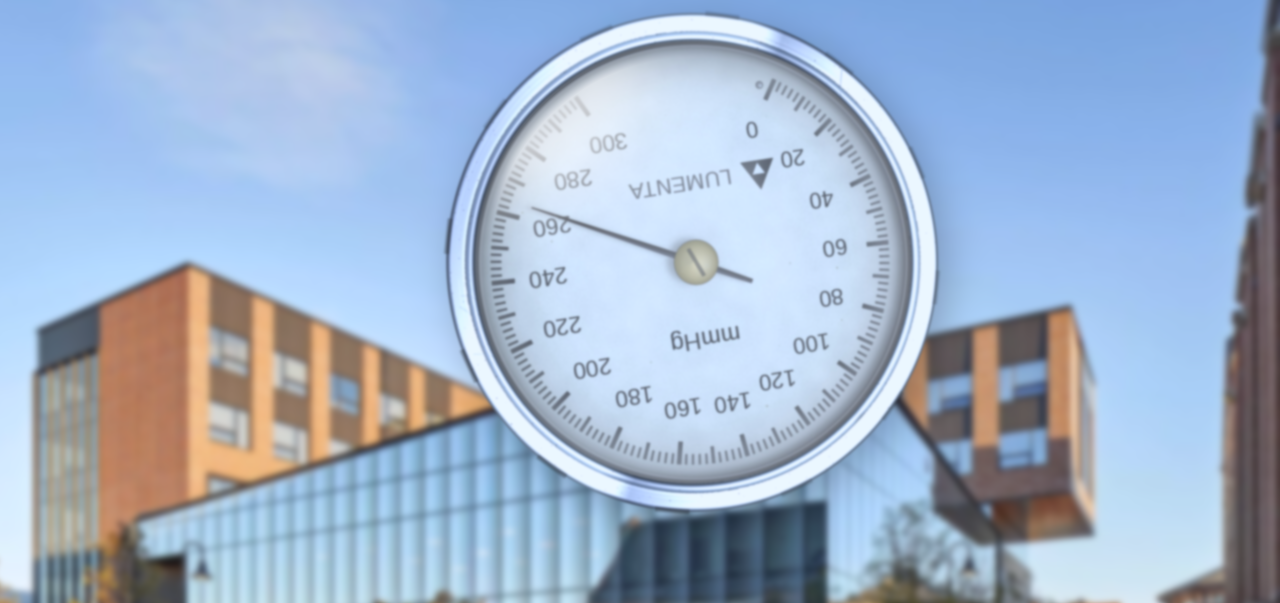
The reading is 264; mmHg
